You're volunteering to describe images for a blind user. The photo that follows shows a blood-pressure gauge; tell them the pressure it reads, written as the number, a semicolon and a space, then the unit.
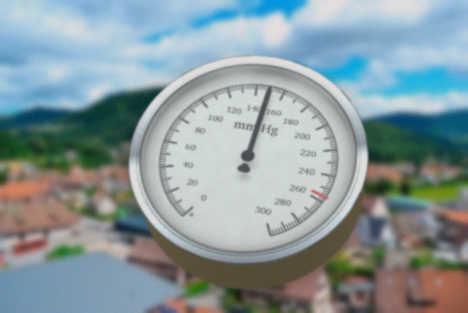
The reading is 150; mmHg
